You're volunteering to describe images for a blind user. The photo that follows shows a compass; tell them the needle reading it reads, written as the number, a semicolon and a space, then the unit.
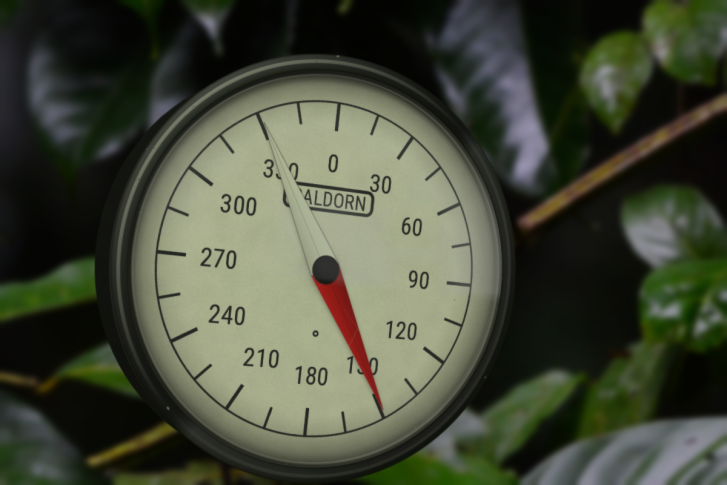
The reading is 150; °
